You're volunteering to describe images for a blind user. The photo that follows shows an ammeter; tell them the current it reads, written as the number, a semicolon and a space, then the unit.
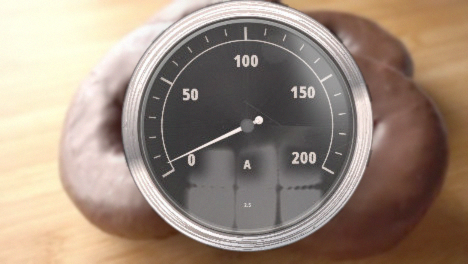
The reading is 5; A
